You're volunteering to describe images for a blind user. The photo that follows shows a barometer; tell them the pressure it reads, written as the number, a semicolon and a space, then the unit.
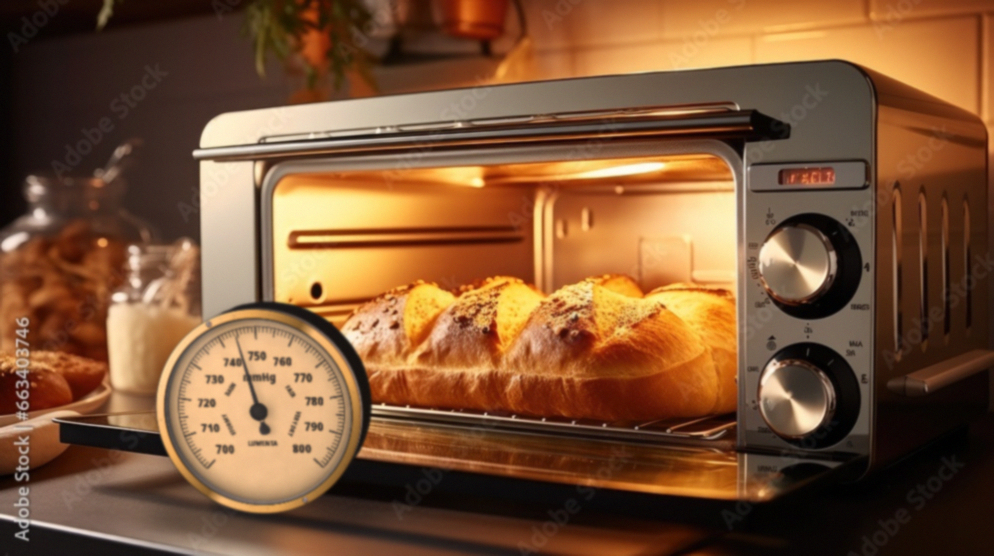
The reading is 745; mmHg
